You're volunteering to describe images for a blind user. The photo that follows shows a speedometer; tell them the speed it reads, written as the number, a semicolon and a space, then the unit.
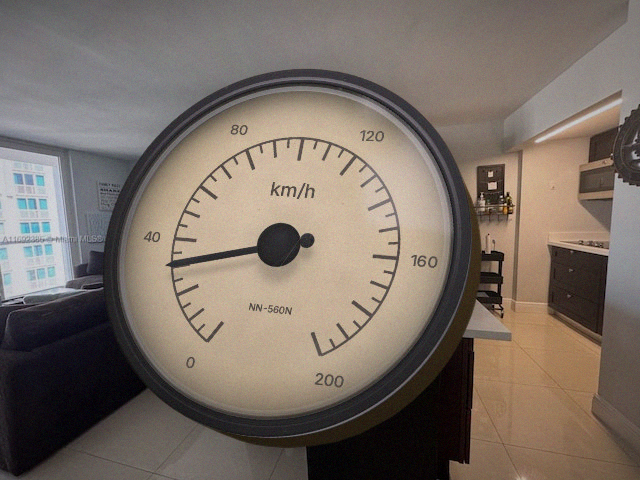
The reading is 30; km/h
